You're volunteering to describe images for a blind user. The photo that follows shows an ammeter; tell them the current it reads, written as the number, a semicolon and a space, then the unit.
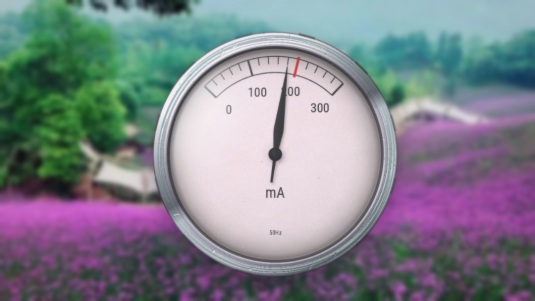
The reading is 180; mA
